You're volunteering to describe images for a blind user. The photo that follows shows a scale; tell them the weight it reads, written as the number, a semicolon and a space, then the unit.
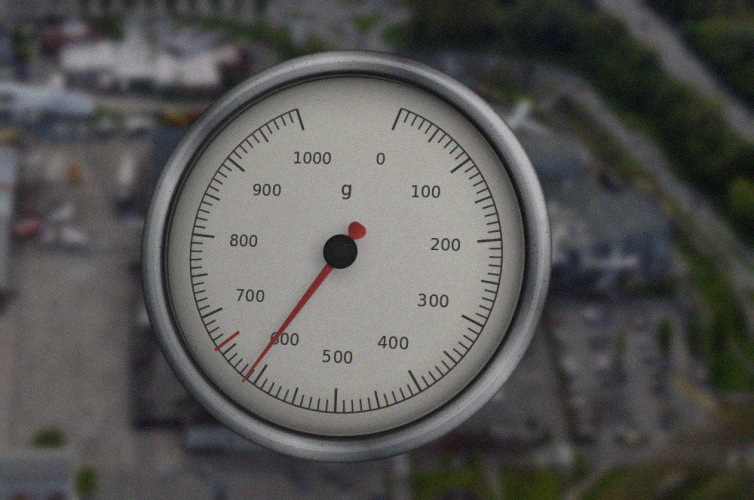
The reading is 610; g
